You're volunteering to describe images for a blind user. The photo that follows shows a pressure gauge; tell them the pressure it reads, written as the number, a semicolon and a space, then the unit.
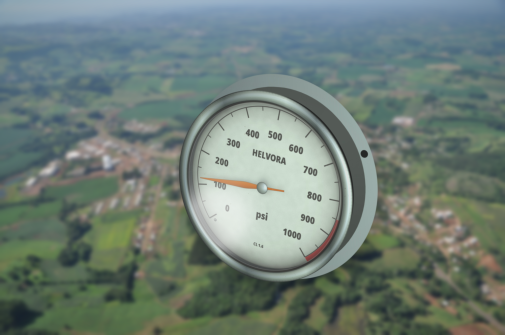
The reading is 125; psi
